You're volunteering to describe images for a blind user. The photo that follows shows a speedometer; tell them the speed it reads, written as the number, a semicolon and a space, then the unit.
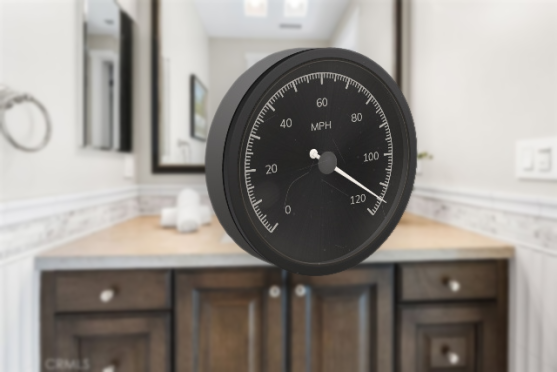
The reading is 115; mph
